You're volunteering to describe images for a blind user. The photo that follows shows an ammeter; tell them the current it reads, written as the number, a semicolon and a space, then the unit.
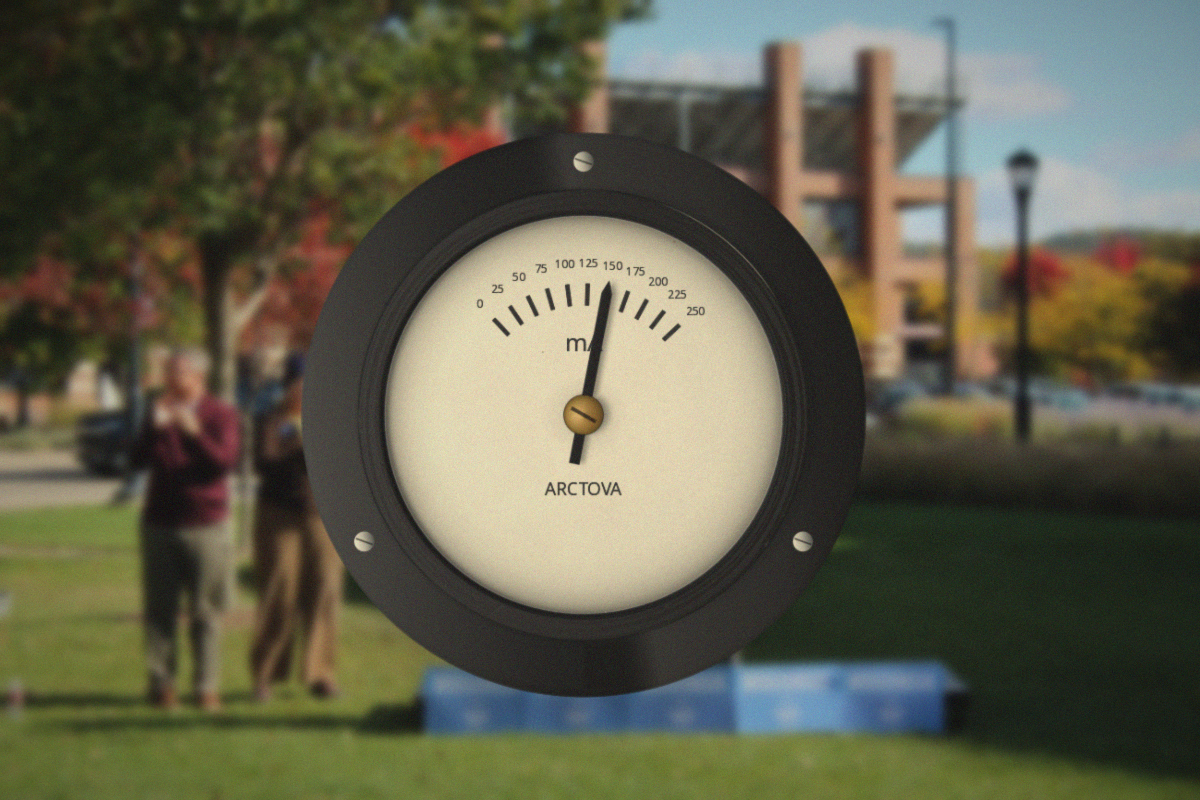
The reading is 150; mA
